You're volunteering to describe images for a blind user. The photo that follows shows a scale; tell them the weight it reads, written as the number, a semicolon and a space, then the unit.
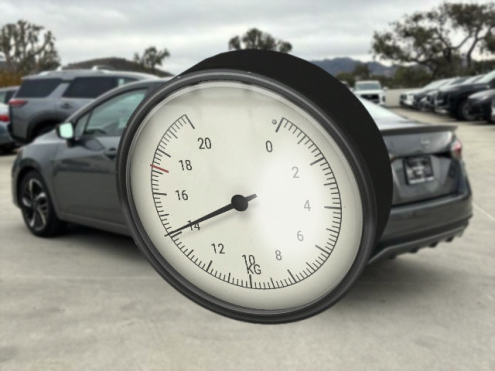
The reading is 14.2; kg
